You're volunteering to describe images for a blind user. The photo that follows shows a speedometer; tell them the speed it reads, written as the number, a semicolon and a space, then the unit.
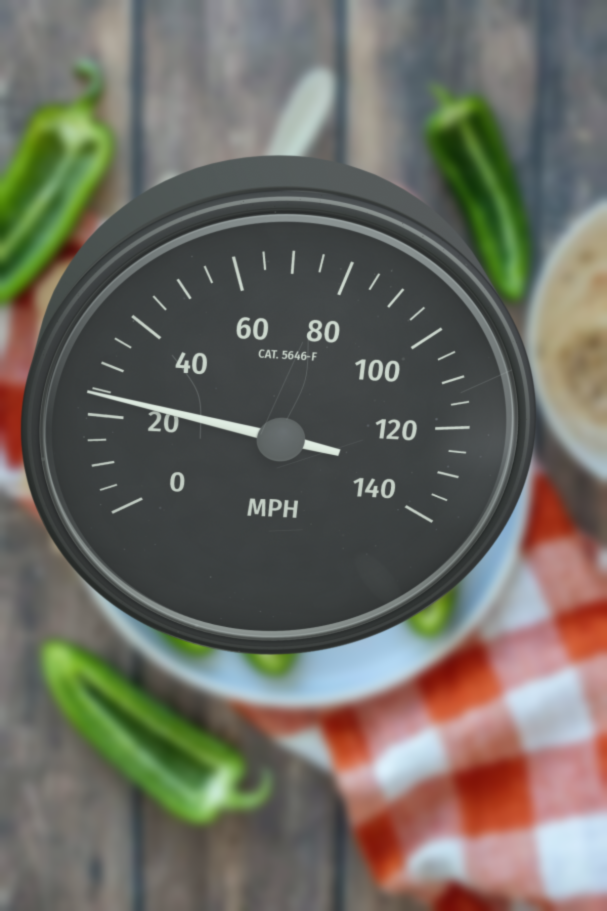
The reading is 25; mph
